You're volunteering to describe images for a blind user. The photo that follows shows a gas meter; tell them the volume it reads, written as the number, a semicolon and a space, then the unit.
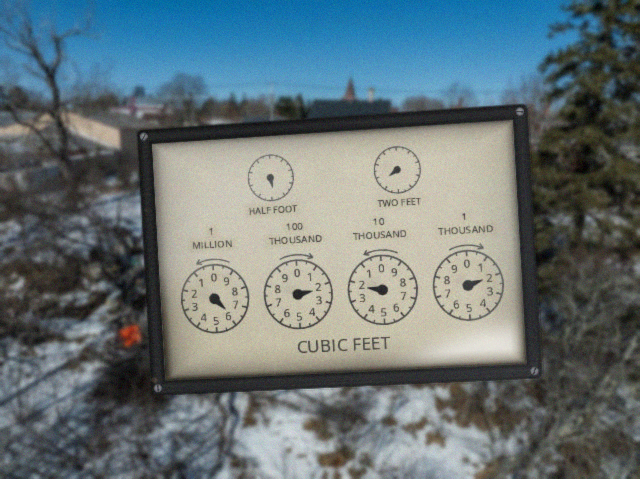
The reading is 622200; ft³
